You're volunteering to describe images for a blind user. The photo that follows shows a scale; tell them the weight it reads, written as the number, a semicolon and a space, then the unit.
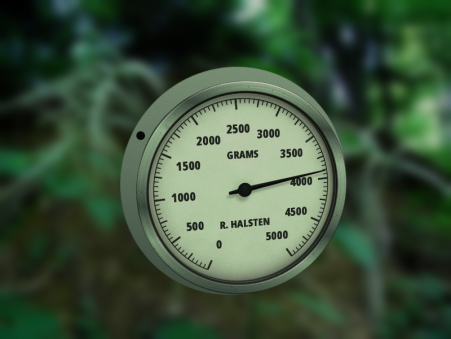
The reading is 3900; g
